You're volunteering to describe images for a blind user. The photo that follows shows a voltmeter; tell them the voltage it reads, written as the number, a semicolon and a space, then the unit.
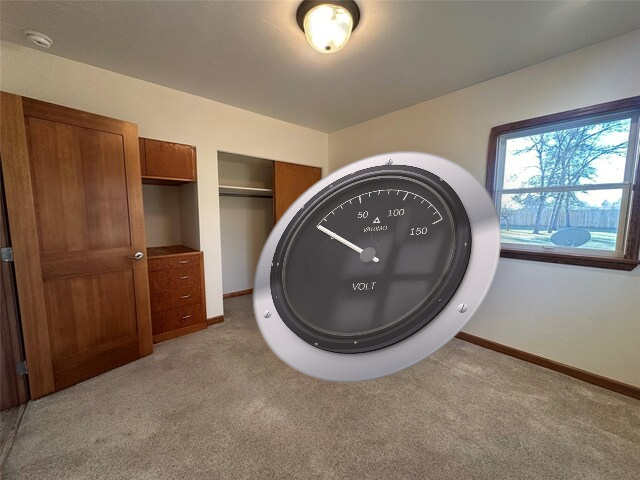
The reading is 0; V
